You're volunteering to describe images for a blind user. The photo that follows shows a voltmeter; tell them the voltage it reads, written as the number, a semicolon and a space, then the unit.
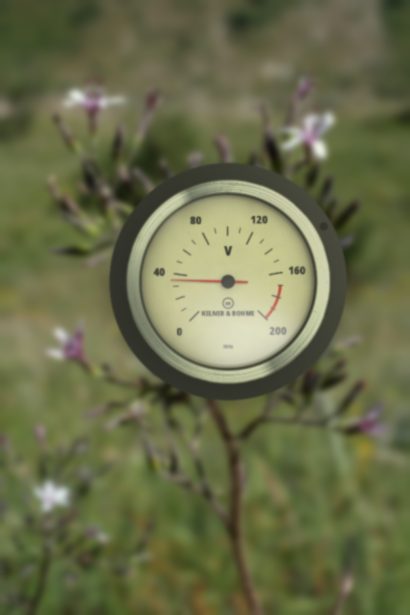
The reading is 35; V
